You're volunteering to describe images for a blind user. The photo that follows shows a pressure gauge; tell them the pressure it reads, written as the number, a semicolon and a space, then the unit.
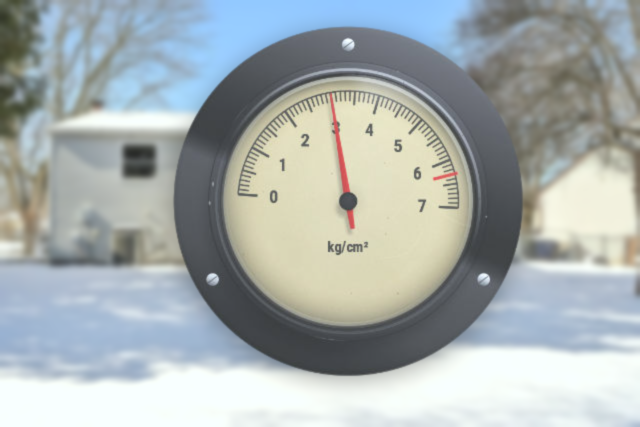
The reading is 3; kg/cm²
